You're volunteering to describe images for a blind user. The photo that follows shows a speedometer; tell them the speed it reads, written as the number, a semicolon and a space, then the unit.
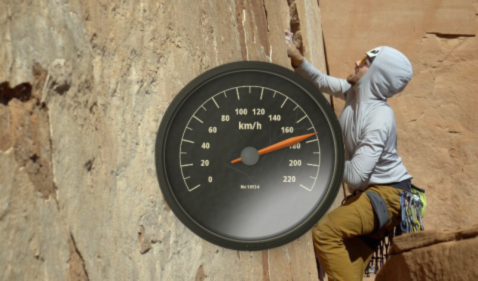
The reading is 175; km/h
